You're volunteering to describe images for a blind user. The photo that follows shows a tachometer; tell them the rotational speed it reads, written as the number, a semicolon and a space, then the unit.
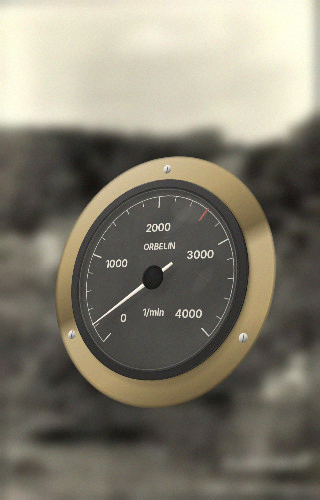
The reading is 200; rpm
